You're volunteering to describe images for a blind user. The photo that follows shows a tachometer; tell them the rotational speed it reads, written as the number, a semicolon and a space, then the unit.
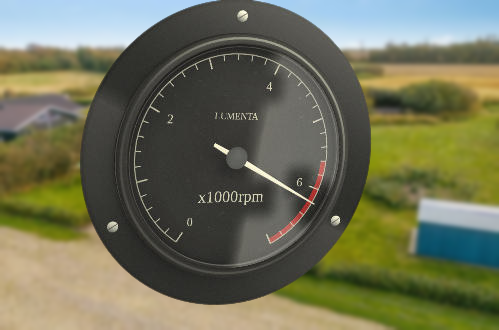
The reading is 6200; rpm
